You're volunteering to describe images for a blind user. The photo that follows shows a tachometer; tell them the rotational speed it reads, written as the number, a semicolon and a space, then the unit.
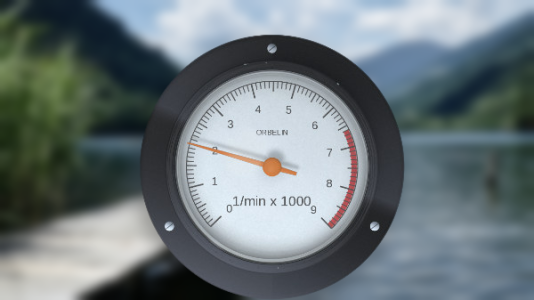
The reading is 2000; rpm
